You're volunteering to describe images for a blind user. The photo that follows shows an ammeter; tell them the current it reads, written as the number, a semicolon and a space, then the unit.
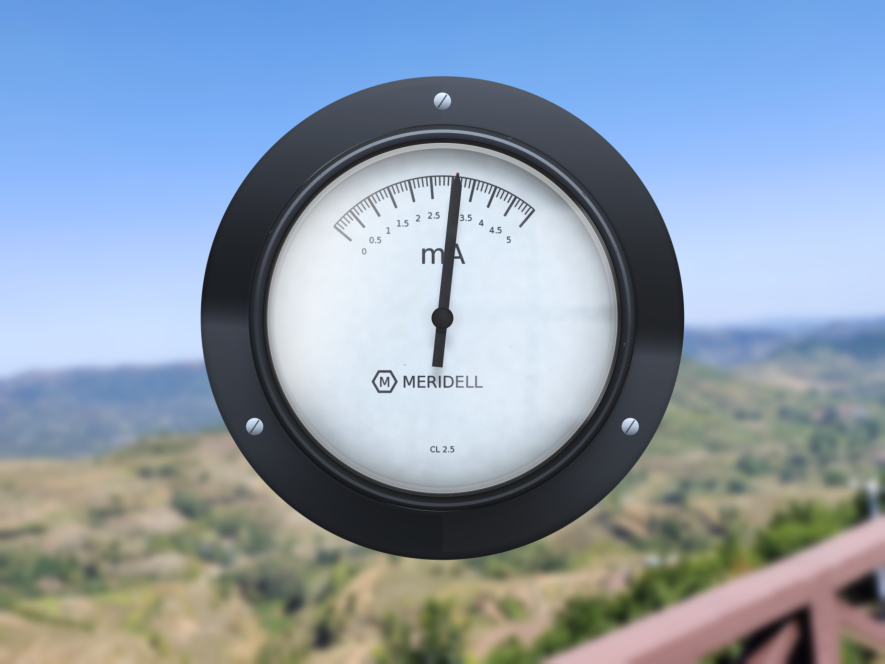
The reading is 3.1; mA
